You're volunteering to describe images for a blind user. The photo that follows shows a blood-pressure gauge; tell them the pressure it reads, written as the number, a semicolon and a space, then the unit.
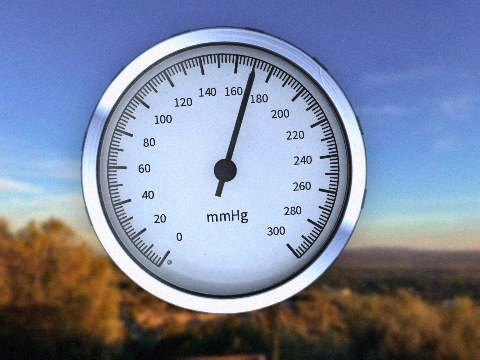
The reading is 170; mmHg
